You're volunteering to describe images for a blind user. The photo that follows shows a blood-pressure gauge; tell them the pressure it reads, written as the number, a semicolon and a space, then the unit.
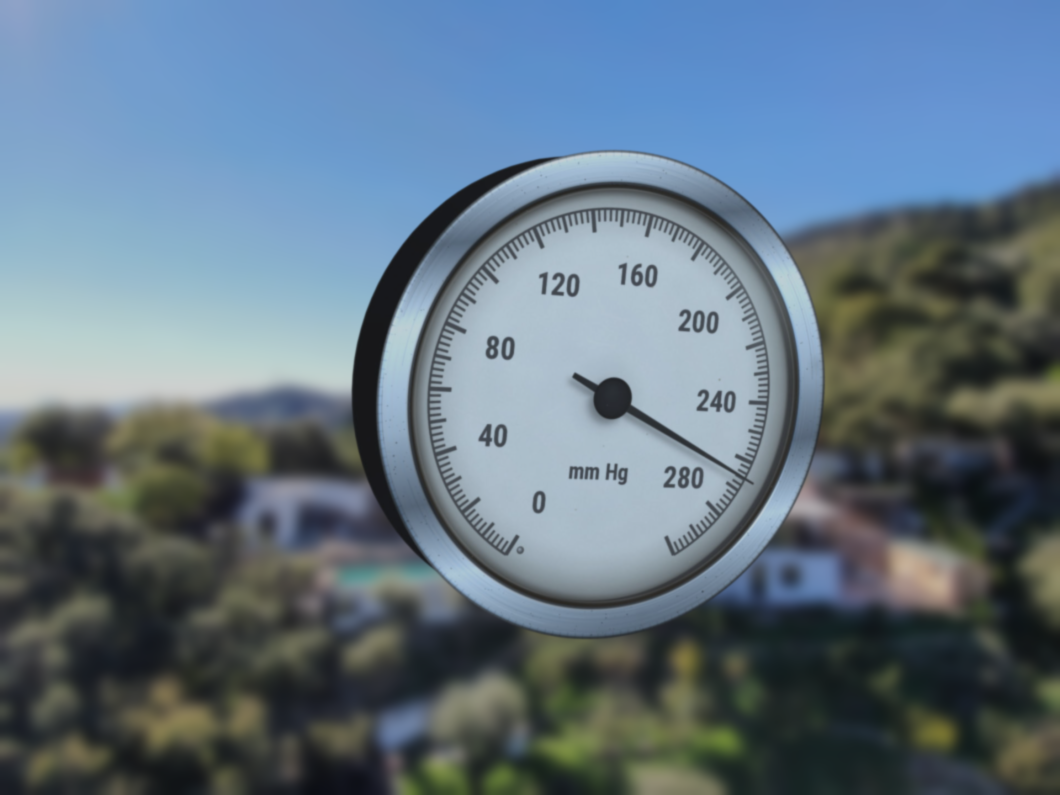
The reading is 266; mmHg
